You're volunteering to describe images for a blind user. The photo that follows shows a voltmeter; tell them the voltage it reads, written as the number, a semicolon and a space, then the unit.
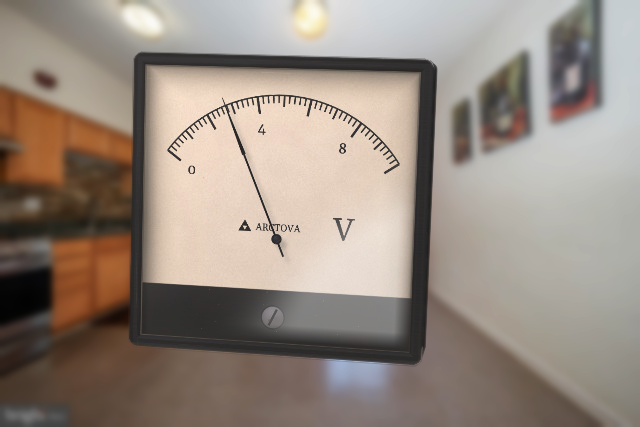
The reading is 2.8; V
